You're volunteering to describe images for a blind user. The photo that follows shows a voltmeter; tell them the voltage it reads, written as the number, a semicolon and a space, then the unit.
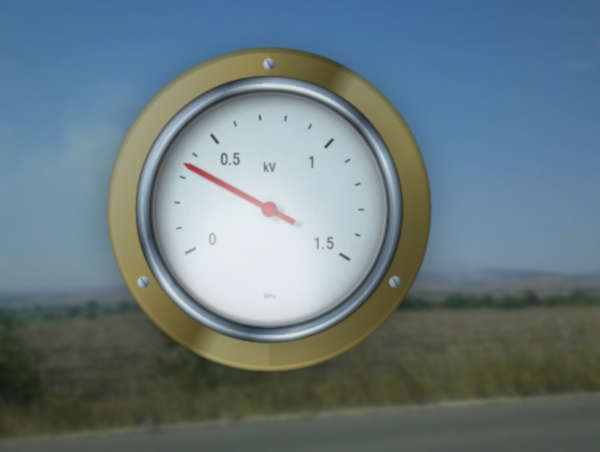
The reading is 0.35; kV
